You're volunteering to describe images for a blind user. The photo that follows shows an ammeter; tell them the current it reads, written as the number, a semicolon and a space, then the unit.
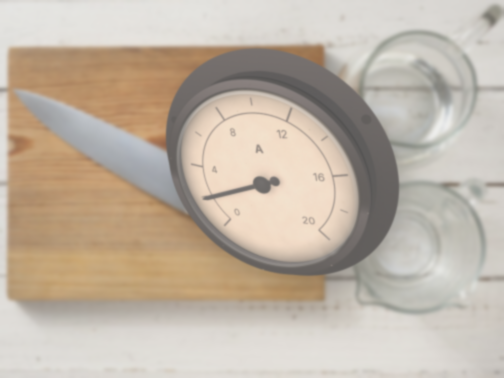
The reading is 2; A
